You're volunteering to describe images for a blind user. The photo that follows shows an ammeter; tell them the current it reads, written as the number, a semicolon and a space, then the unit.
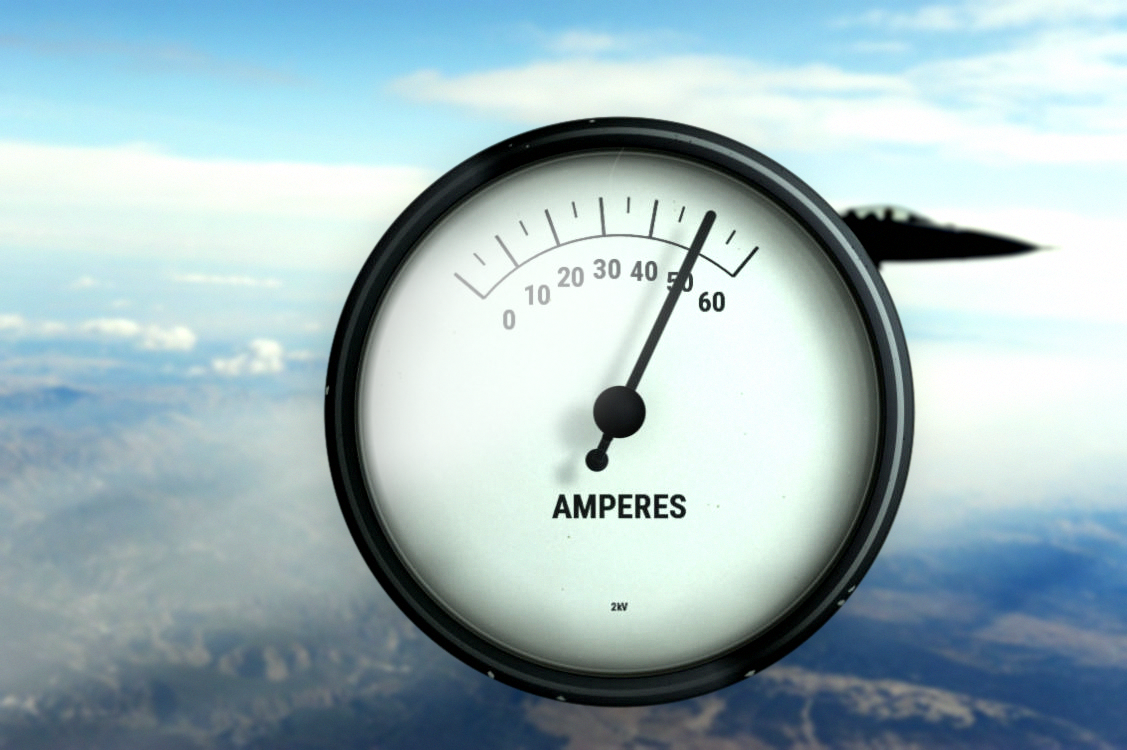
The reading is 50; A
